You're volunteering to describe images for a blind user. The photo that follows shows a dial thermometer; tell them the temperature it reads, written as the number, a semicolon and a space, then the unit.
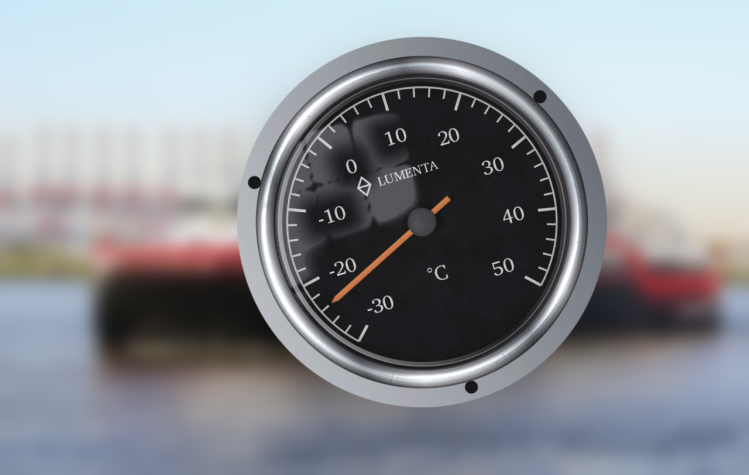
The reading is -24; °C
